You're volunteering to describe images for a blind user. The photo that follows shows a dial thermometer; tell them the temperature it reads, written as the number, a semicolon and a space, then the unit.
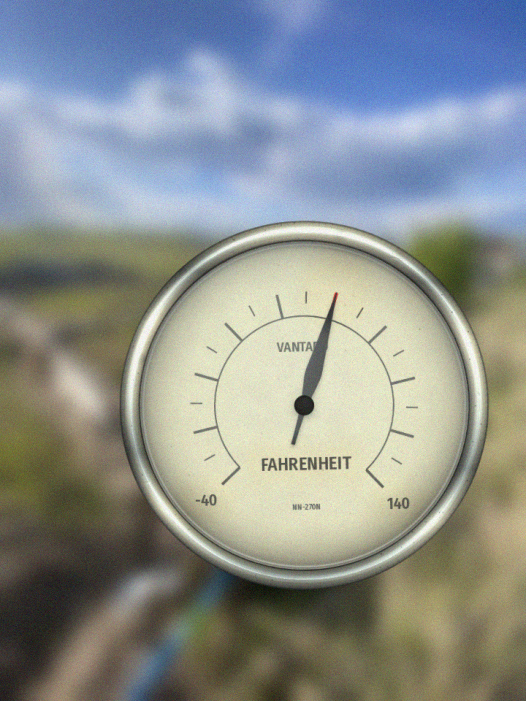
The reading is 60; °F
